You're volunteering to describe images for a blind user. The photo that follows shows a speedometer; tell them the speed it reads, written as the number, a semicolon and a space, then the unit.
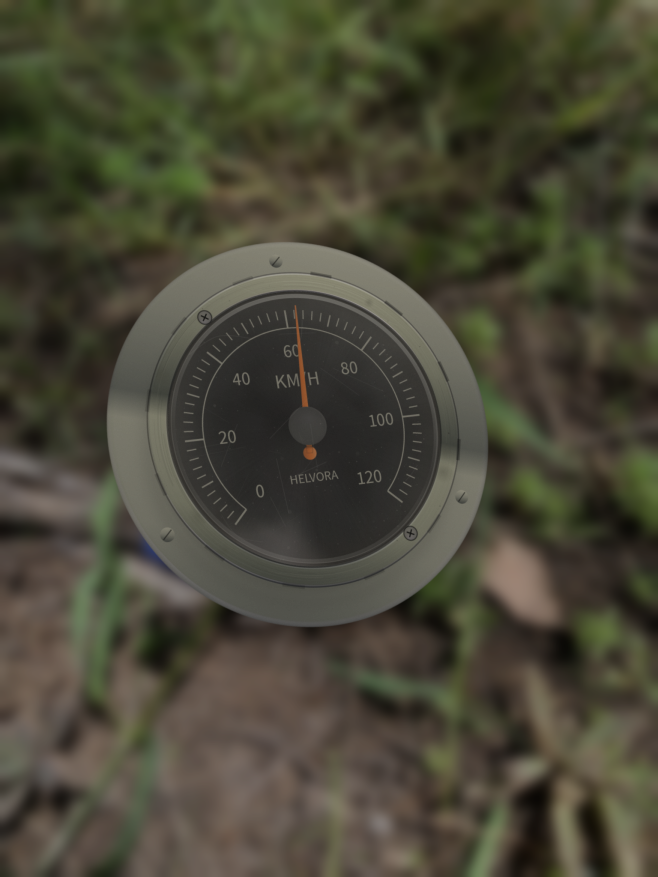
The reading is 62; km/h
